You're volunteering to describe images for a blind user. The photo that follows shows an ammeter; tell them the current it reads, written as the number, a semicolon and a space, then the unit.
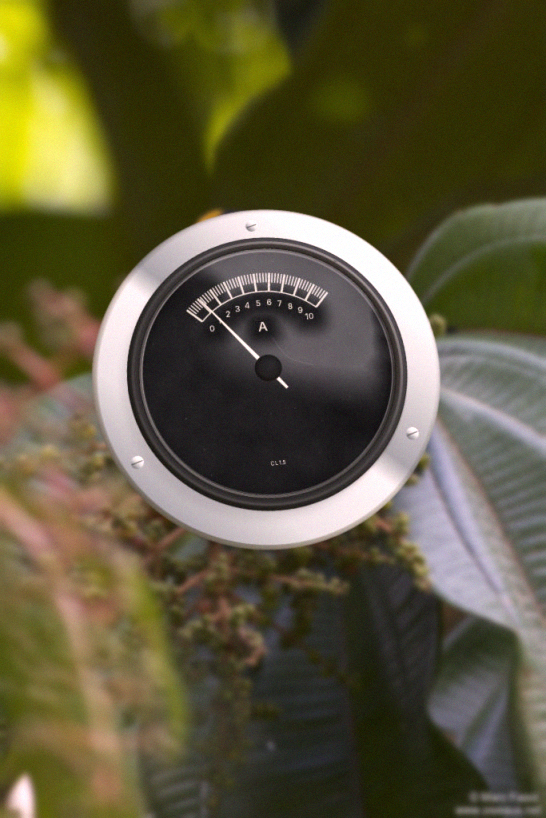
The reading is 1; A
